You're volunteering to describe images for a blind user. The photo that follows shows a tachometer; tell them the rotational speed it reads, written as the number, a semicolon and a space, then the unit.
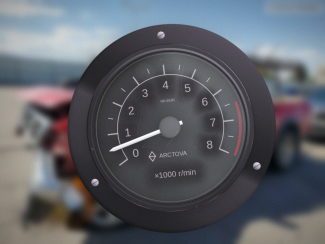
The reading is 500; rpm
